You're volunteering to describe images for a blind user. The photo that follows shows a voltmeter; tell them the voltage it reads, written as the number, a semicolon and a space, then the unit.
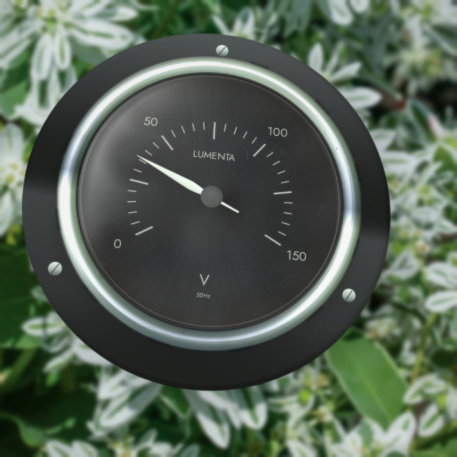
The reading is 35; V
